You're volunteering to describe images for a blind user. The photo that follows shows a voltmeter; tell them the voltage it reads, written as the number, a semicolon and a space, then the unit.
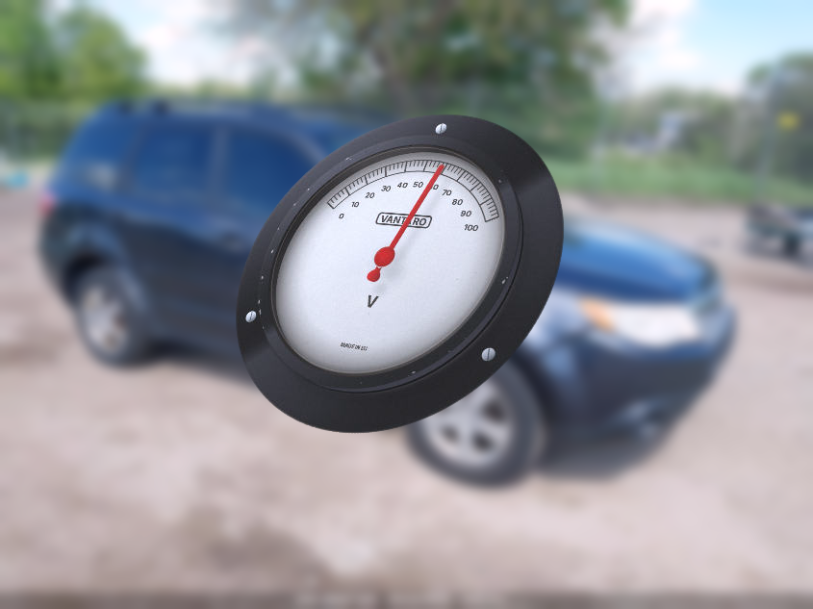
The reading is 60; V
